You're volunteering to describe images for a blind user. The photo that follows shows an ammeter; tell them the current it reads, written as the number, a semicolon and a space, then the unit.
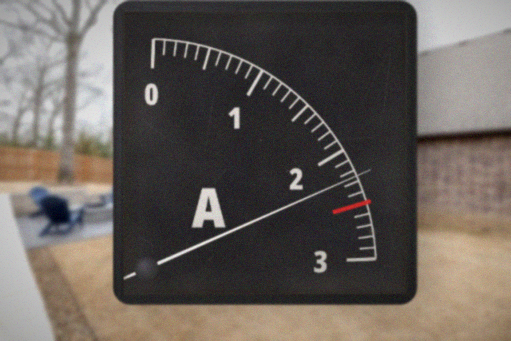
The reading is 2.25; A
